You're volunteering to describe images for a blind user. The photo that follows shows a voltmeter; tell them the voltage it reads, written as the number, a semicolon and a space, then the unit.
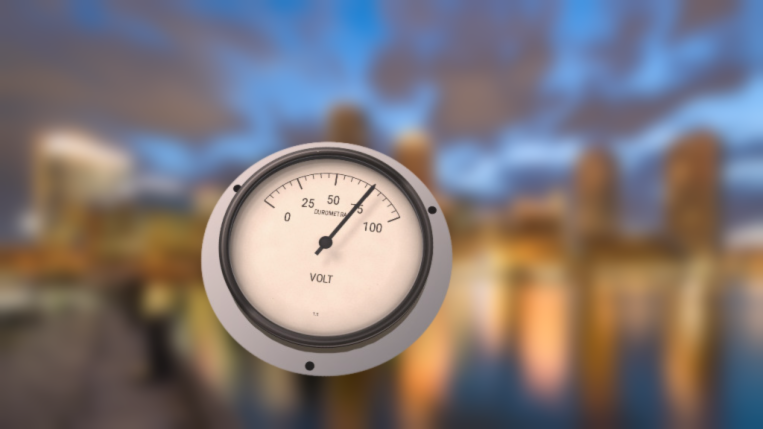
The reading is 75; V
